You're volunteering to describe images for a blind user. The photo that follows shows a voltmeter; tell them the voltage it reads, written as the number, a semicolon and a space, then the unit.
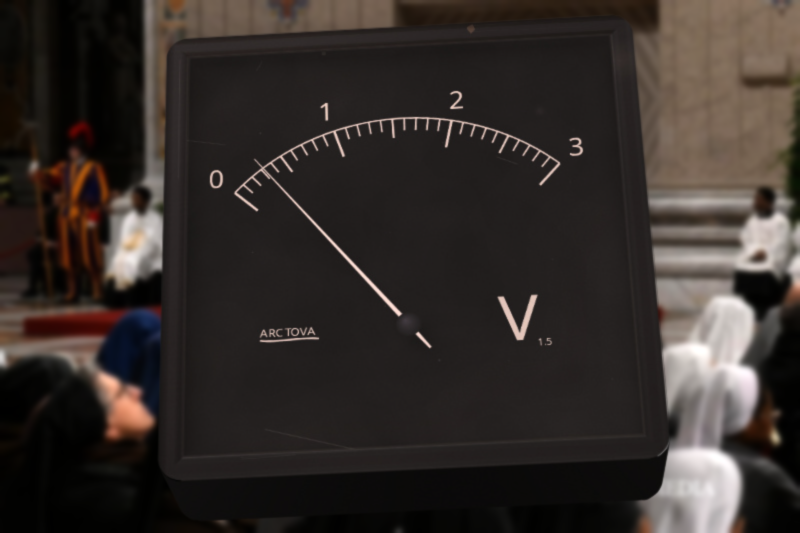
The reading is 0.3; V
